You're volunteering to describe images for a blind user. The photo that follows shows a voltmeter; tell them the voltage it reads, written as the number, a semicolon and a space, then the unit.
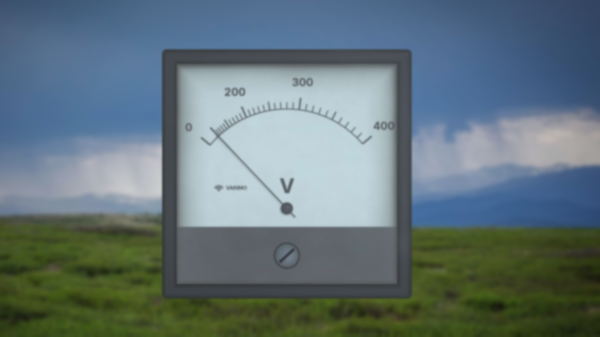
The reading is 100; V
